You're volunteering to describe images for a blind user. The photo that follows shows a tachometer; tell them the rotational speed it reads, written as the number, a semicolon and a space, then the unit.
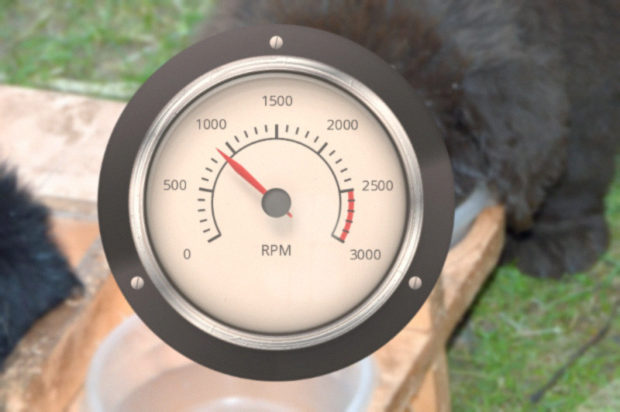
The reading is 900; rpm
